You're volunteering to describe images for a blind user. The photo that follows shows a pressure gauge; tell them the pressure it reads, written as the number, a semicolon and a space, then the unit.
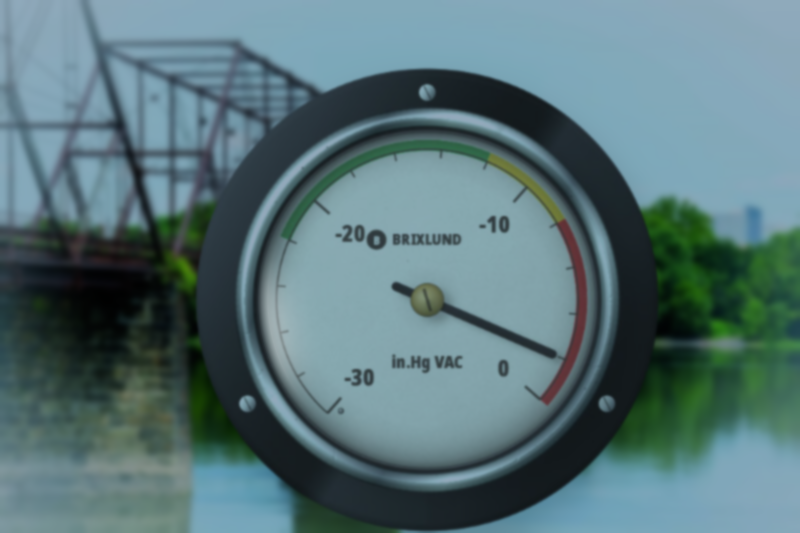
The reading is -2; inHg
